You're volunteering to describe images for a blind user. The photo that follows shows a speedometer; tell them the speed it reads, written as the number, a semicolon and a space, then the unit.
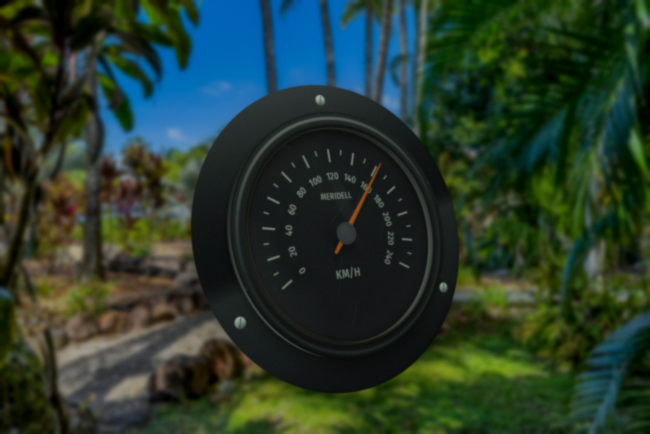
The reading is 160; km/h
